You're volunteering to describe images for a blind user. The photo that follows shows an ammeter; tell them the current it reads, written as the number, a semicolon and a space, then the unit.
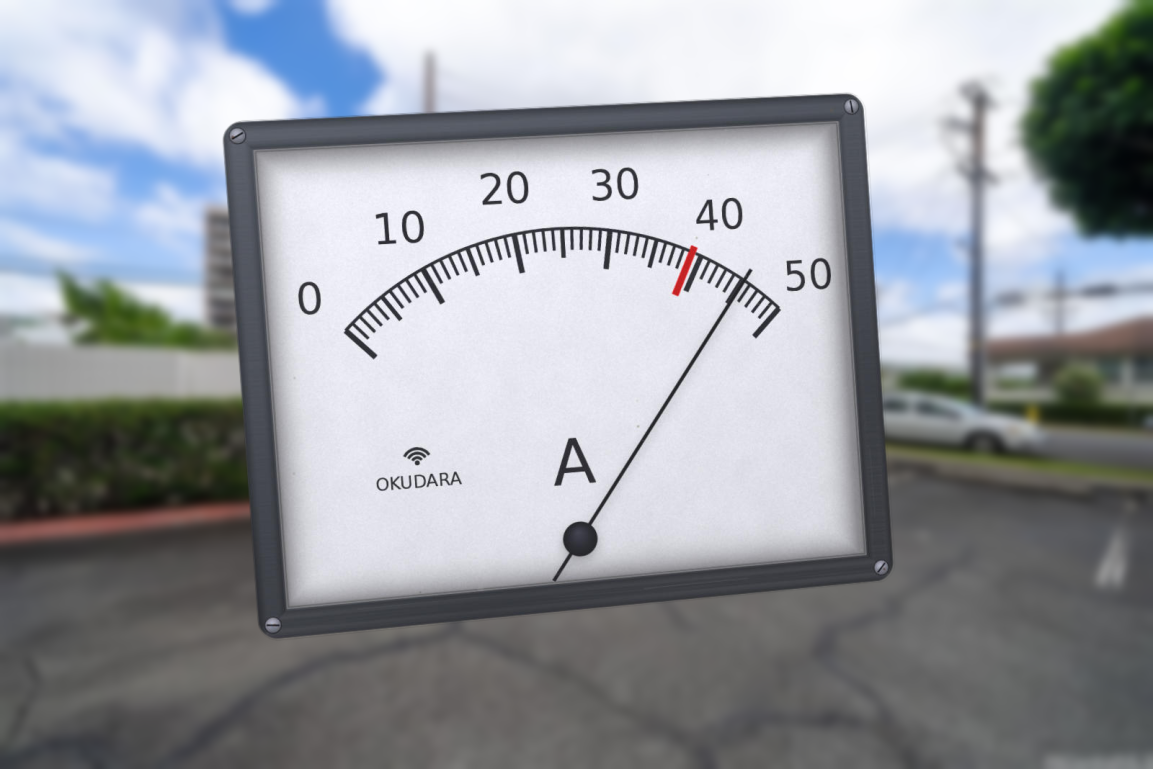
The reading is 45; A
